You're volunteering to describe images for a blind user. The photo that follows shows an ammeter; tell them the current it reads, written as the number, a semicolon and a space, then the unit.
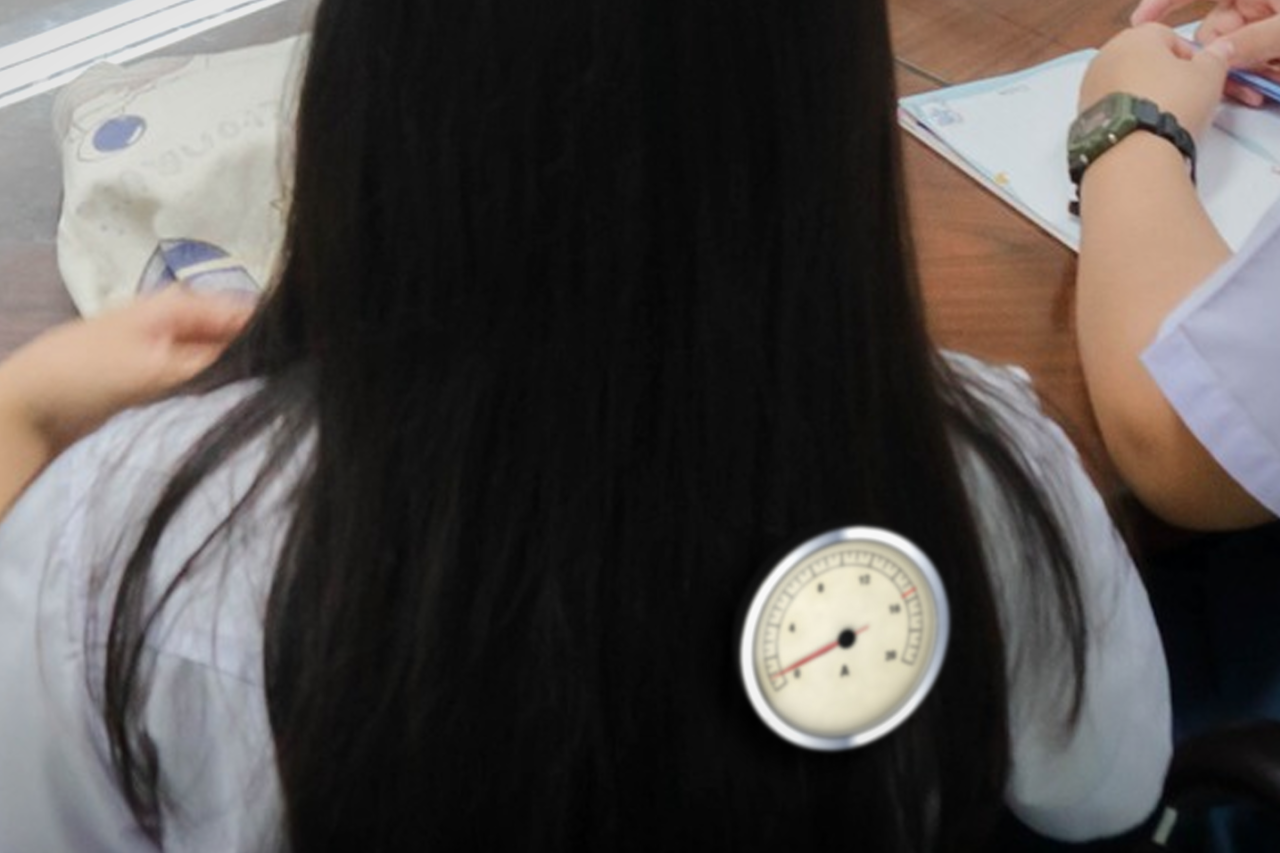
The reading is 1; A
